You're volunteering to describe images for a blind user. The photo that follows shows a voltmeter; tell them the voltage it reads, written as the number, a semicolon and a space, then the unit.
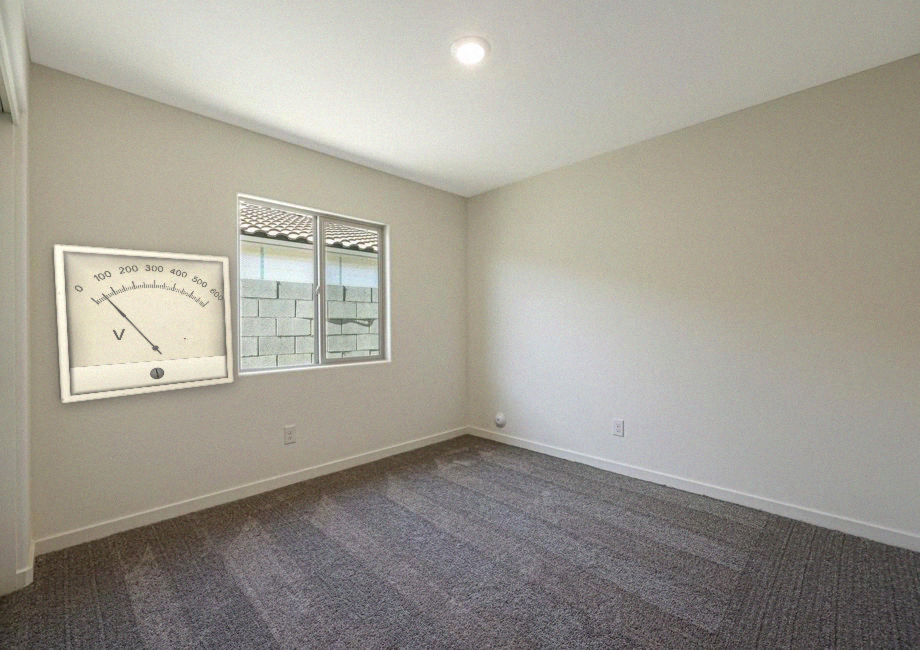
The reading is 50; V
